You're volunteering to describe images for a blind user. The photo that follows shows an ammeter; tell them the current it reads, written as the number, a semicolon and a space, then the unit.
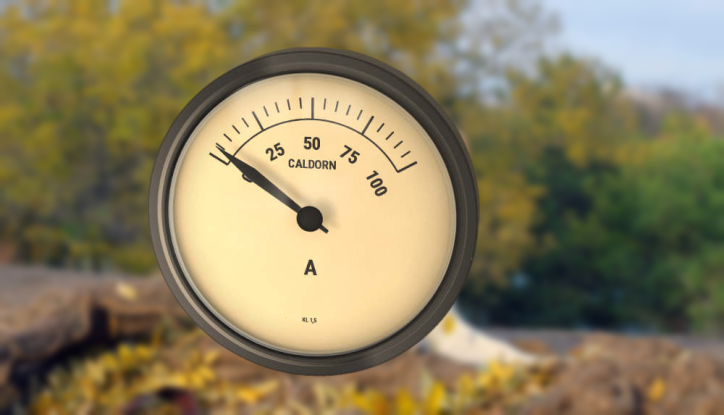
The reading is 5; A
